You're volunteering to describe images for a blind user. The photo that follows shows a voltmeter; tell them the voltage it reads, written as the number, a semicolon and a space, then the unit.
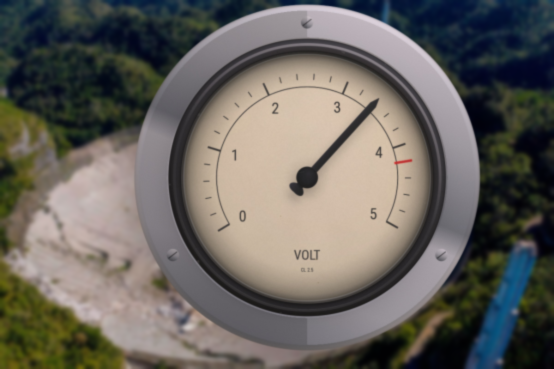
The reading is 3.4; V
